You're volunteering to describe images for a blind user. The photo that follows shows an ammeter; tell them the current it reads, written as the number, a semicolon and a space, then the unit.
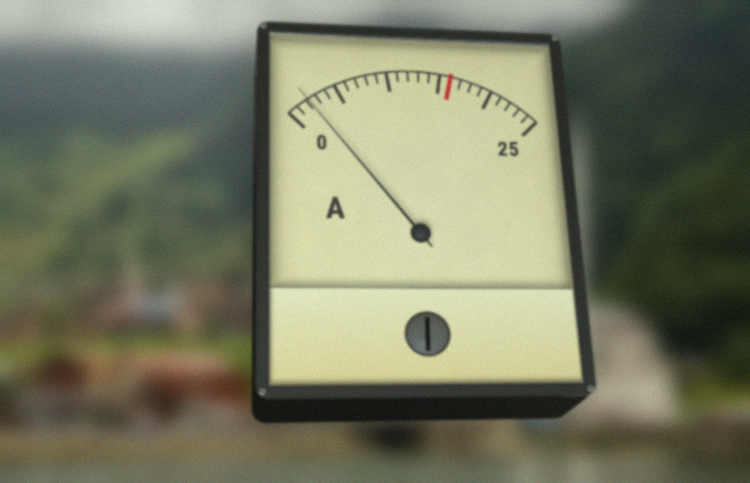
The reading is 2; A
